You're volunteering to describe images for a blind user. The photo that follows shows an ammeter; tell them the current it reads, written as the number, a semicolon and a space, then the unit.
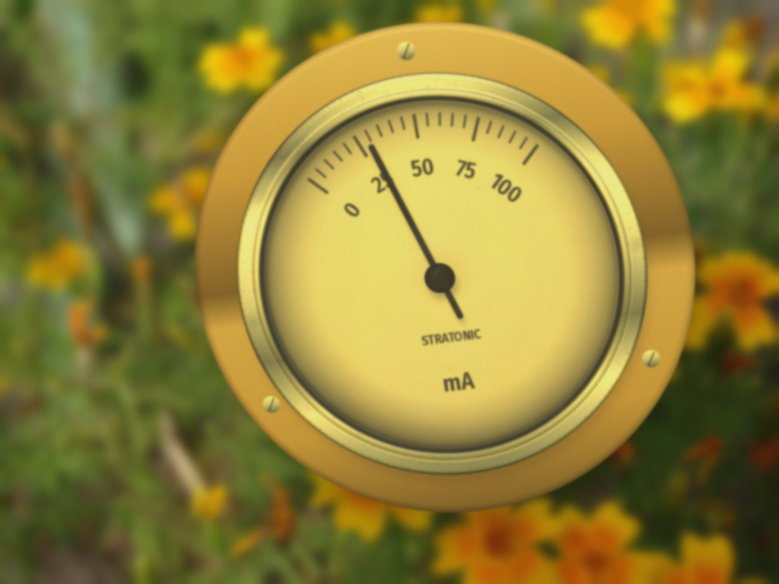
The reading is 30; mA
